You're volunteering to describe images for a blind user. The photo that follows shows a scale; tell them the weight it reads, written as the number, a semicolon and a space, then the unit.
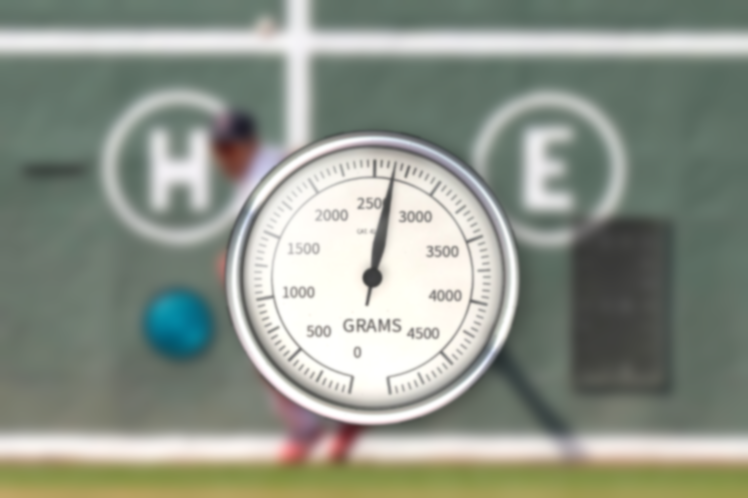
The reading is 2650; g
